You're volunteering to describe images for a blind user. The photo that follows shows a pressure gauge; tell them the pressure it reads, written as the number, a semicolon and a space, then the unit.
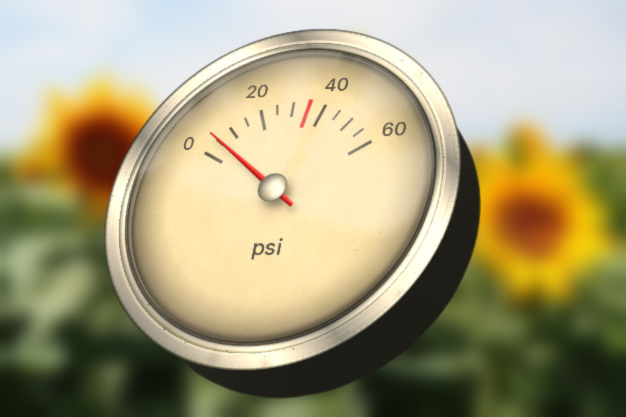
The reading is 5; psi
